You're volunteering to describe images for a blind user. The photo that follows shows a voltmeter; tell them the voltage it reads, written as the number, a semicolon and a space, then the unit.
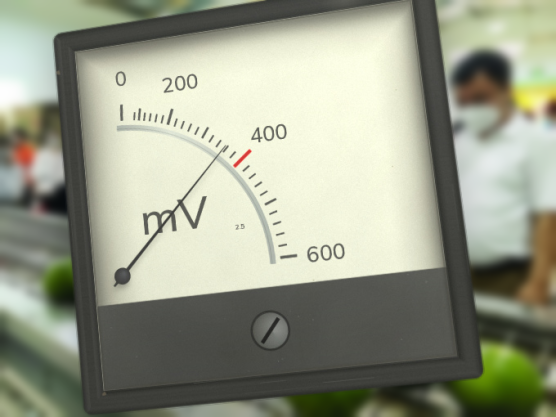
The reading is 360; mV
